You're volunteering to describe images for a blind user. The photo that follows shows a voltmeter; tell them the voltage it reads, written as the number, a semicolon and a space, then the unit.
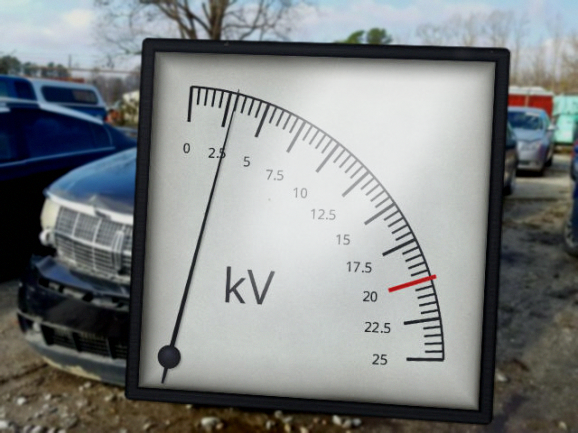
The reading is 3; kV
